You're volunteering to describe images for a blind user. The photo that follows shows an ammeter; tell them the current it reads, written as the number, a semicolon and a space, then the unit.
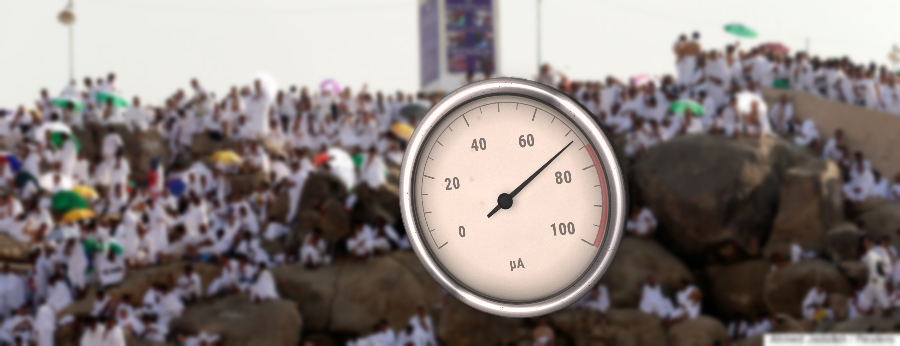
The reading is 72.5; µA
